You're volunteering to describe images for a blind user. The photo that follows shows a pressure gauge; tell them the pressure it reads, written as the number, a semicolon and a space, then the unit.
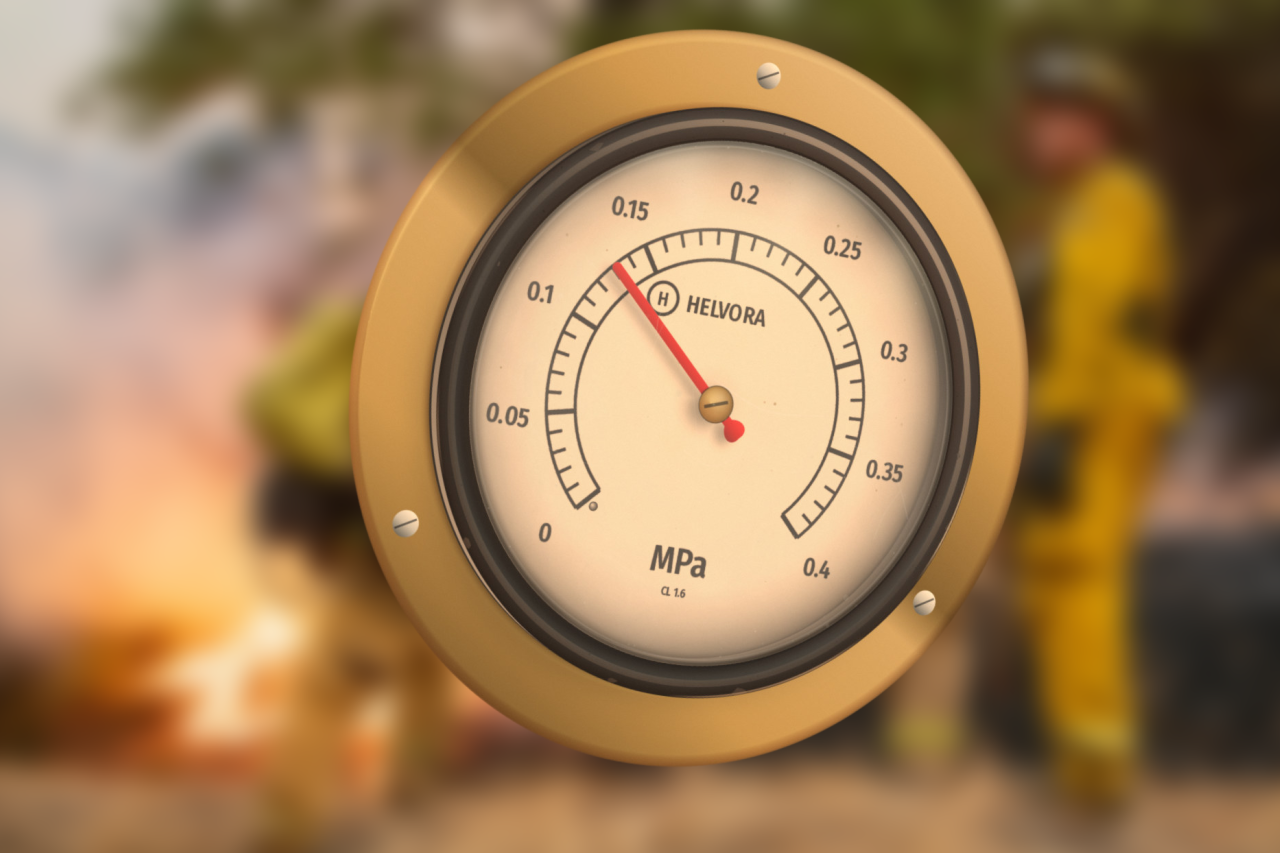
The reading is 0.13; MPa
